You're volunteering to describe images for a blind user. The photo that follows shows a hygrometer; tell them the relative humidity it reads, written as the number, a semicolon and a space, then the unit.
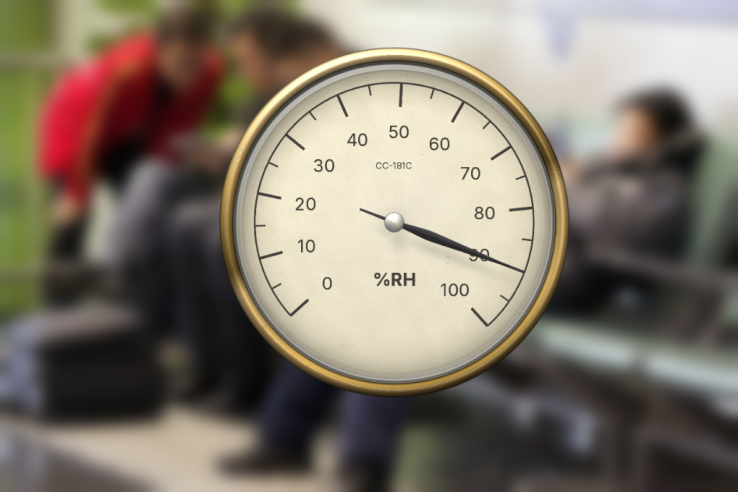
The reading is 90; %
